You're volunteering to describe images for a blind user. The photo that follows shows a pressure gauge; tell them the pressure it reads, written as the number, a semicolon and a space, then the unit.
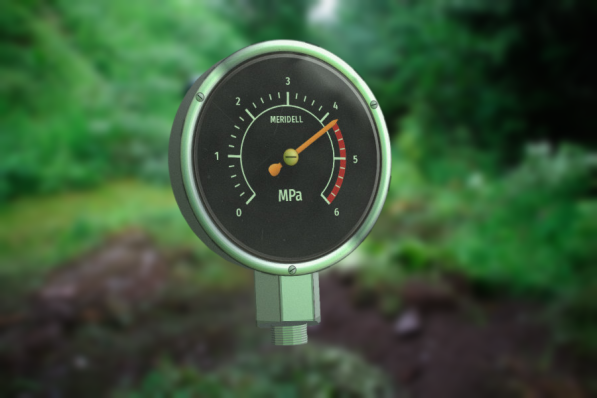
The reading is 4.2; MPa
